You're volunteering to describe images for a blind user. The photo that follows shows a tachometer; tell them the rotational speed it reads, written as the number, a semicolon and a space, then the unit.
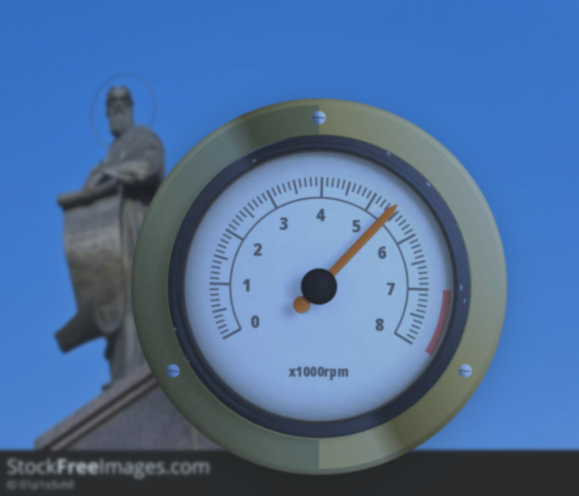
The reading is 5400; rpm
